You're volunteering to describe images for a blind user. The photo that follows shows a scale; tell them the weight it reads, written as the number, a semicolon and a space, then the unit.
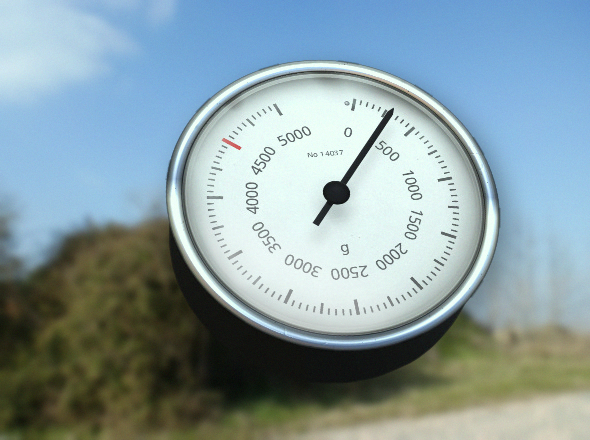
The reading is 300; g
